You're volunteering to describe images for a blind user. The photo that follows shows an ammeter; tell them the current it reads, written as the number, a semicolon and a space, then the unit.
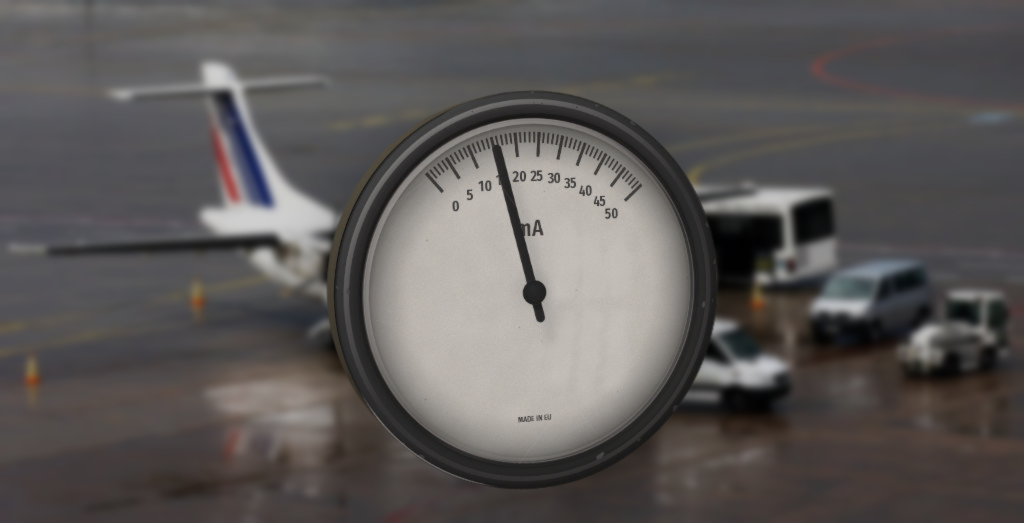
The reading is 15; mA
